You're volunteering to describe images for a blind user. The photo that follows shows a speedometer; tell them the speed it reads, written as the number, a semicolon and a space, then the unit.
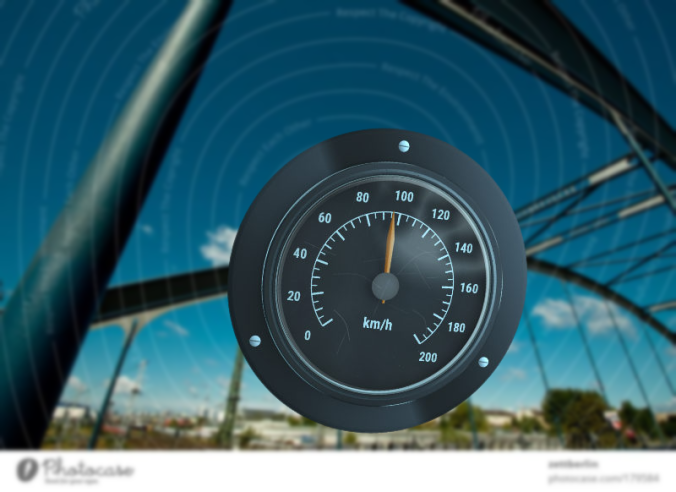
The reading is 95; km/h
